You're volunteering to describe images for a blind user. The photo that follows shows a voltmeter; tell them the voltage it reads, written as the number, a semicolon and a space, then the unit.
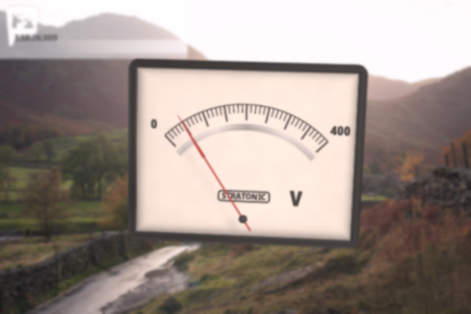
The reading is 50; V
